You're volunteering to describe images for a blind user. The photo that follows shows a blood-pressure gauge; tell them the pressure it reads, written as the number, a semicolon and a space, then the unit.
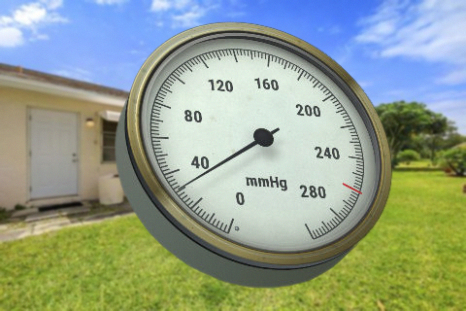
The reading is 30; mmHg
